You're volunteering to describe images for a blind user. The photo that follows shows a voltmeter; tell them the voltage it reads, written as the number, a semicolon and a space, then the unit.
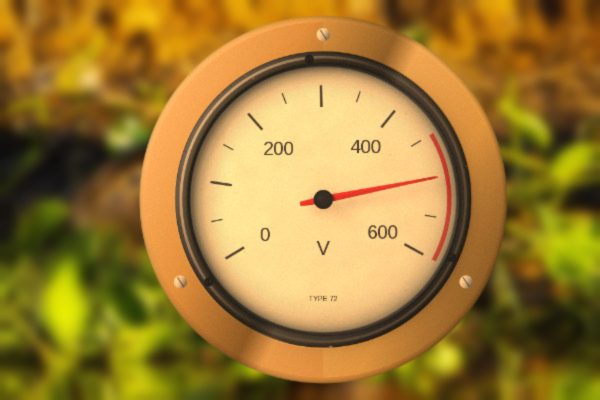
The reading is 500; V
